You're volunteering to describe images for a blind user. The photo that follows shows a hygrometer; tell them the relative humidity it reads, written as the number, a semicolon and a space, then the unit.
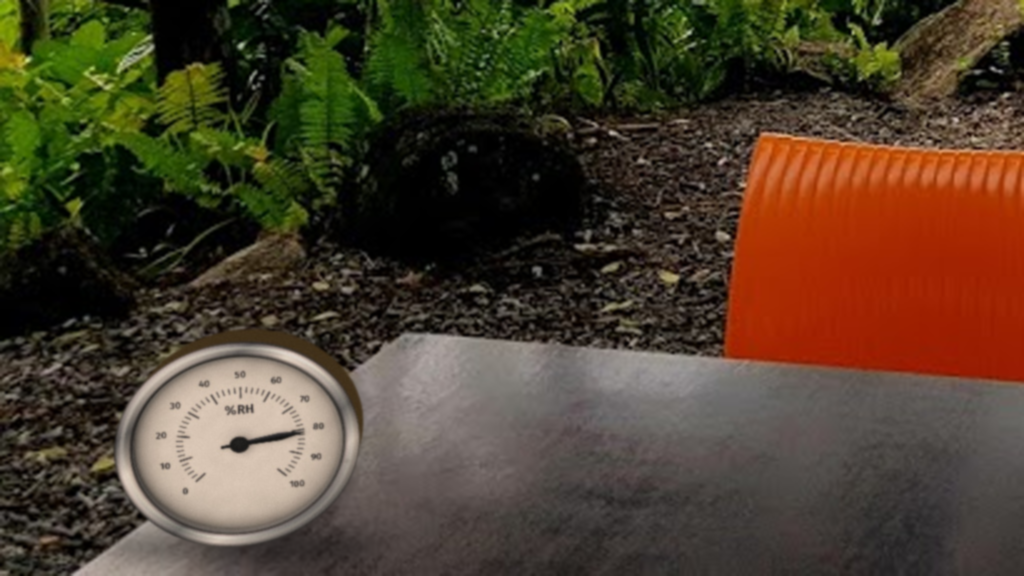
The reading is 80; %
